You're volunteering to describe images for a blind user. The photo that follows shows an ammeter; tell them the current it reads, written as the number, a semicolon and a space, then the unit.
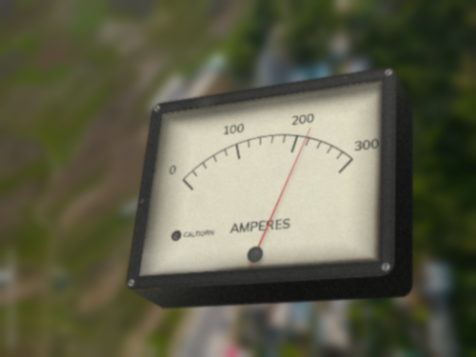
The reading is 220; A
